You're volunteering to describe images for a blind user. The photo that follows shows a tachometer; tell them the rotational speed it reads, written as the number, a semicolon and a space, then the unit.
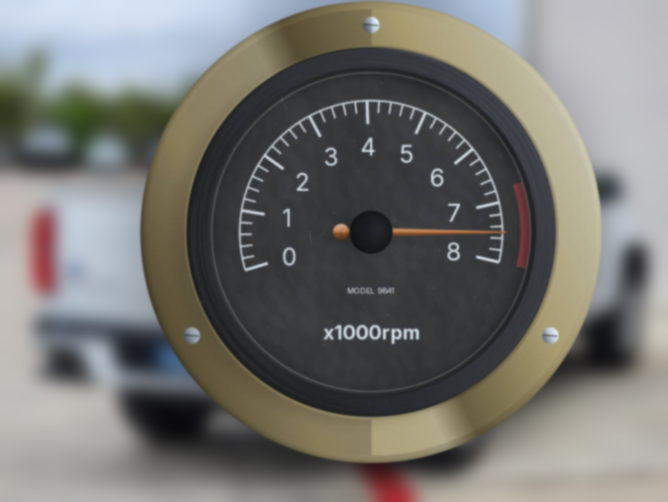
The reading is 7500; rpm
